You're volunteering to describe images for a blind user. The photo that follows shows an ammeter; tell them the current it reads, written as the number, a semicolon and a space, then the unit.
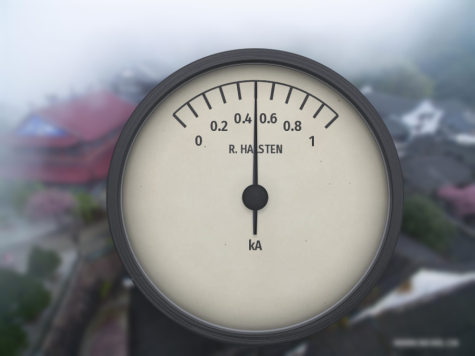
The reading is 0.5; kA
